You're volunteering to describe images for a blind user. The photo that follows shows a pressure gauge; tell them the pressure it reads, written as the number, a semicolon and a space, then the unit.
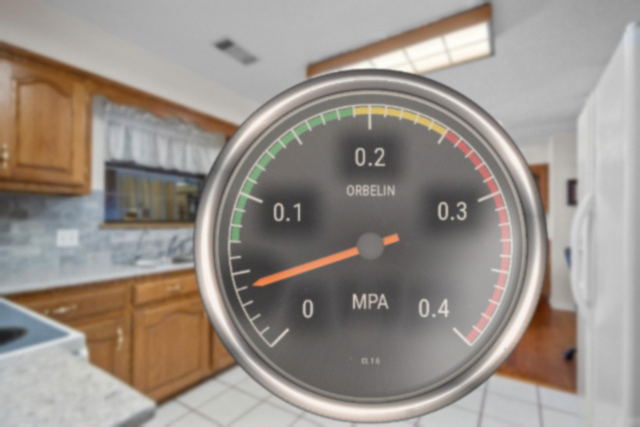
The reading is 0.04; MPa
